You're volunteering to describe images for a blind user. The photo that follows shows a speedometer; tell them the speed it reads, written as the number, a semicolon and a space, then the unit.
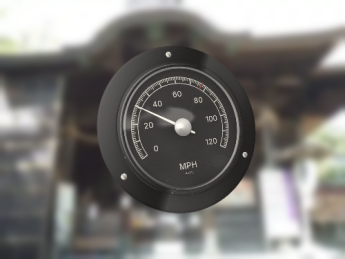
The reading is 30; mph
